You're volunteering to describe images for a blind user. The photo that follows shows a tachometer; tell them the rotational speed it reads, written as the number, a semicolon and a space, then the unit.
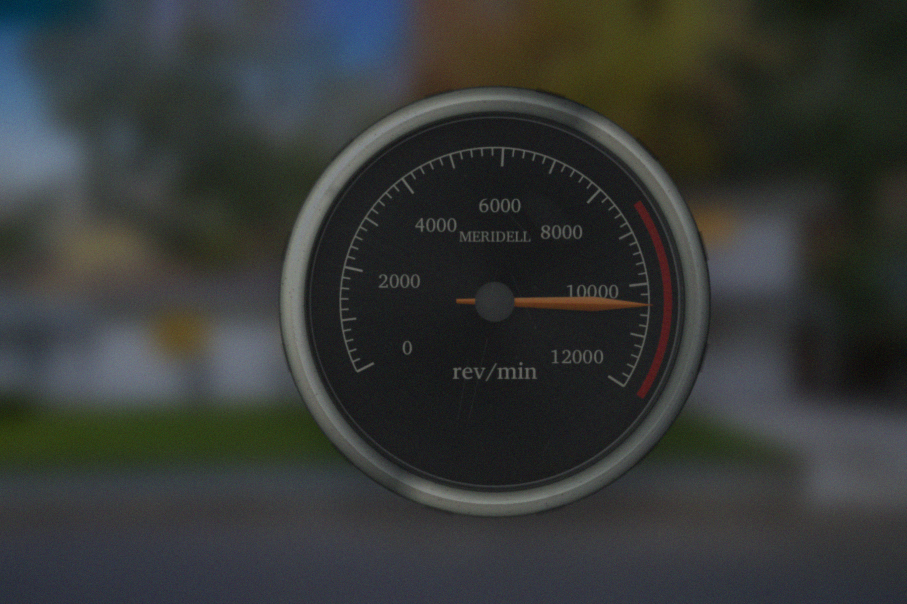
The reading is 10400; rpm
